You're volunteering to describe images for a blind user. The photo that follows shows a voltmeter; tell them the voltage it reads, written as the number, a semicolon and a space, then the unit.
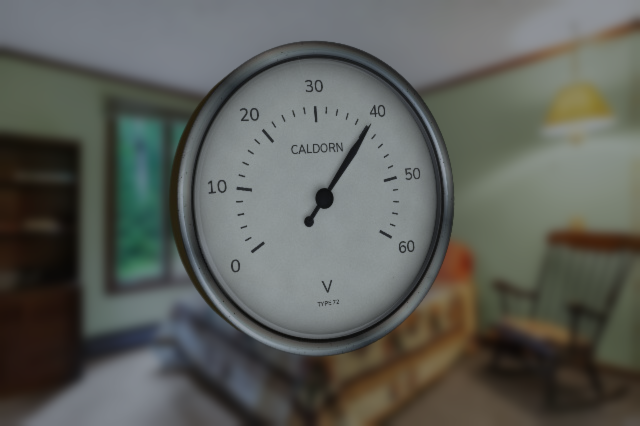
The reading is 40; V
